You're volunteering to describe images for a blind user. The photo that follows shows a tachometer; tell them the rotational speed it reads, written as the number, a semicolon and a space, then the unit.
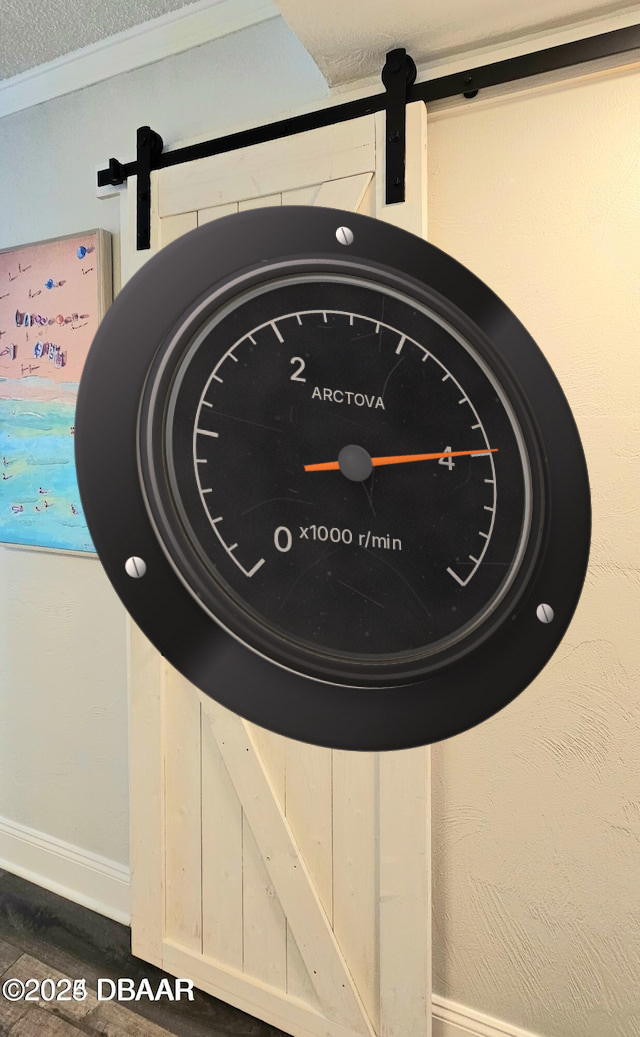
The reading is 4000; rpm
